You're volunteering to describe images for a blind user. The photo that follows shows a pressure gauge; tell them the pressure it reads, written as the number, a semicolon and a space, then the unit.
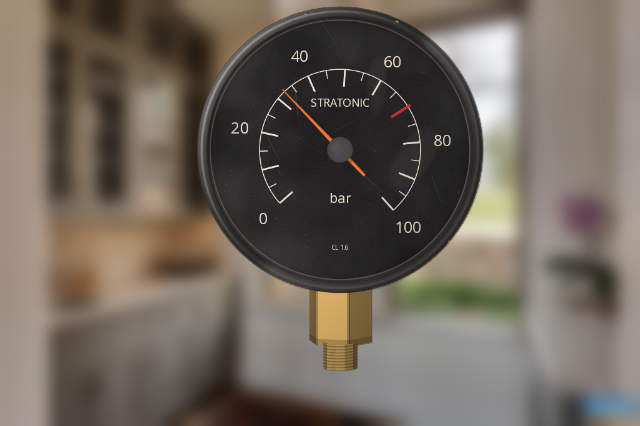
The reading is 32.5; bar
